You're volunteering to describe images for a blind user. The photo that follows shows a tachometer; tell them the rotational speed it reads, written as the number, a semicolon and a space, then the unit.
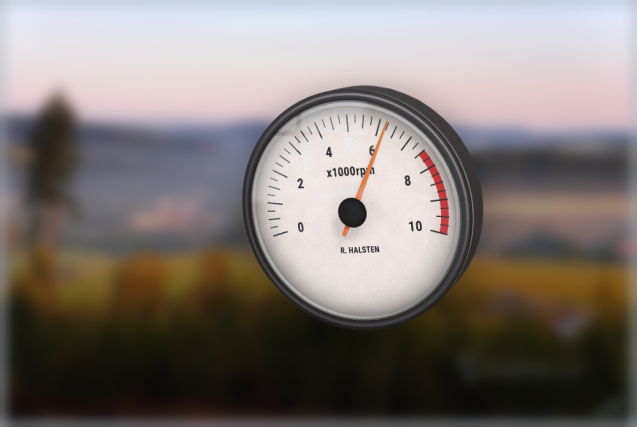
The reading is 6250; rpm
